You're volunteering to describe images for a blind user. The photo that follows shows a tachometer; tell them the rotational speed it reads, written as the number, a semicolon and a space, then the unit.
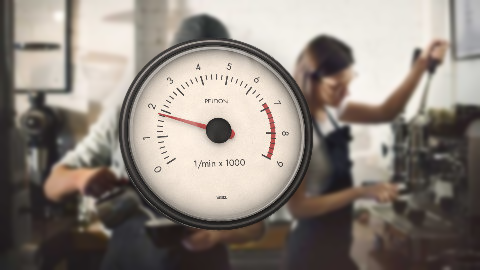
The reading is 1800; rpm
